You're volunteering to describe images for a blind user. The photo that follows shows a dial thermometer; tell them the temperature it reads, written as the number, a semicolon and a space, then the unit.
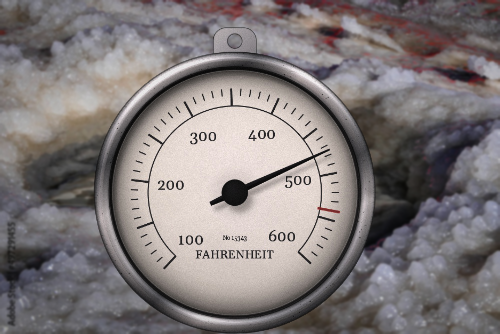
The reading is 475; °F
